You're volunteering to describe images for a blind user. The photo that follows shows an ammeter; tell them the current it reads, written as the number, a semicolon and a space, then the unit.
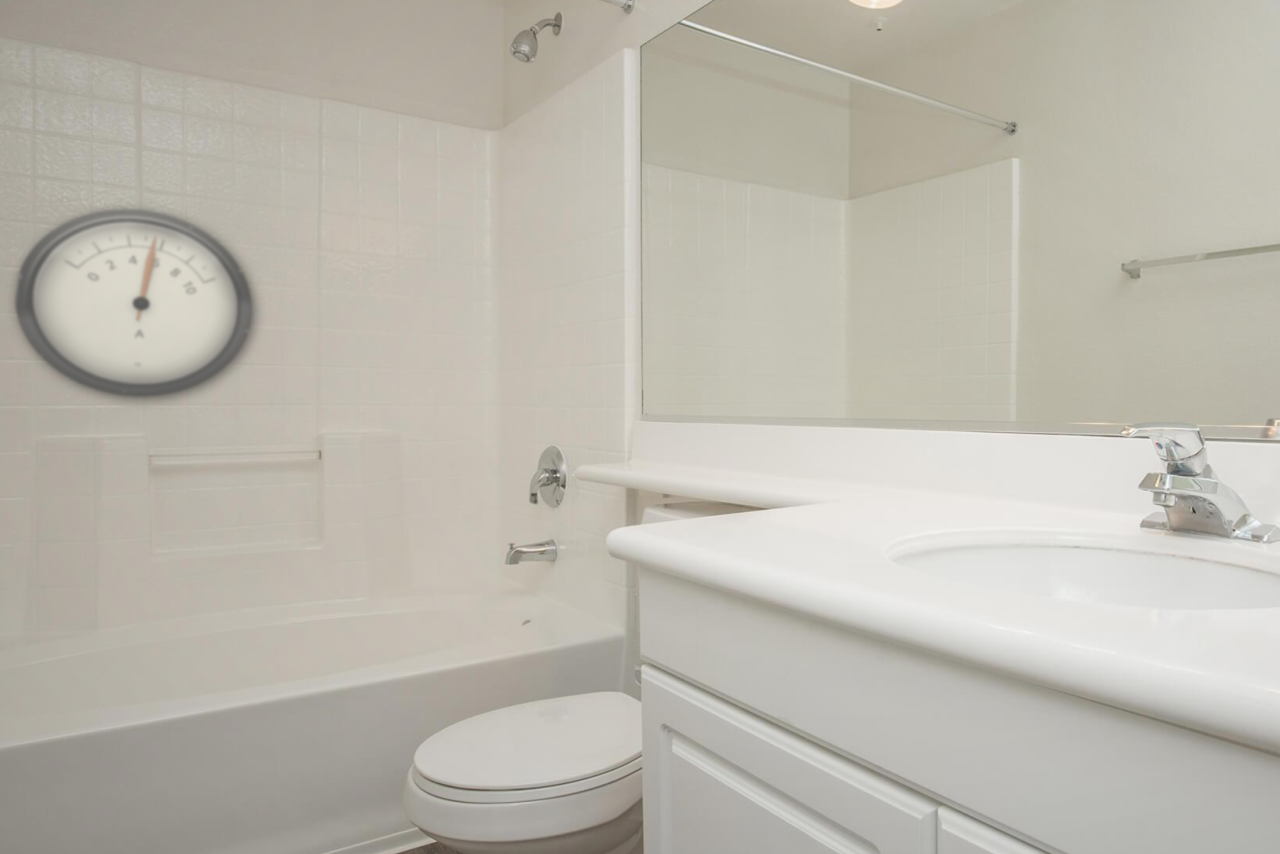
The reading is 5.5; A
